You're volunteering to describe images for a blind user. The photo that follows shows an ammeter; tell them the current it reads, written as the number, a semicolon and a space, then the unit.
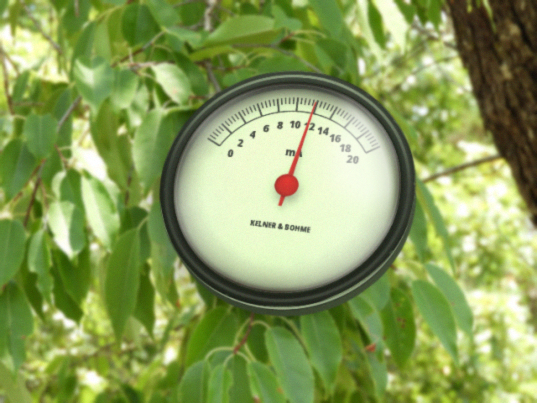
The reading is 12; mA
